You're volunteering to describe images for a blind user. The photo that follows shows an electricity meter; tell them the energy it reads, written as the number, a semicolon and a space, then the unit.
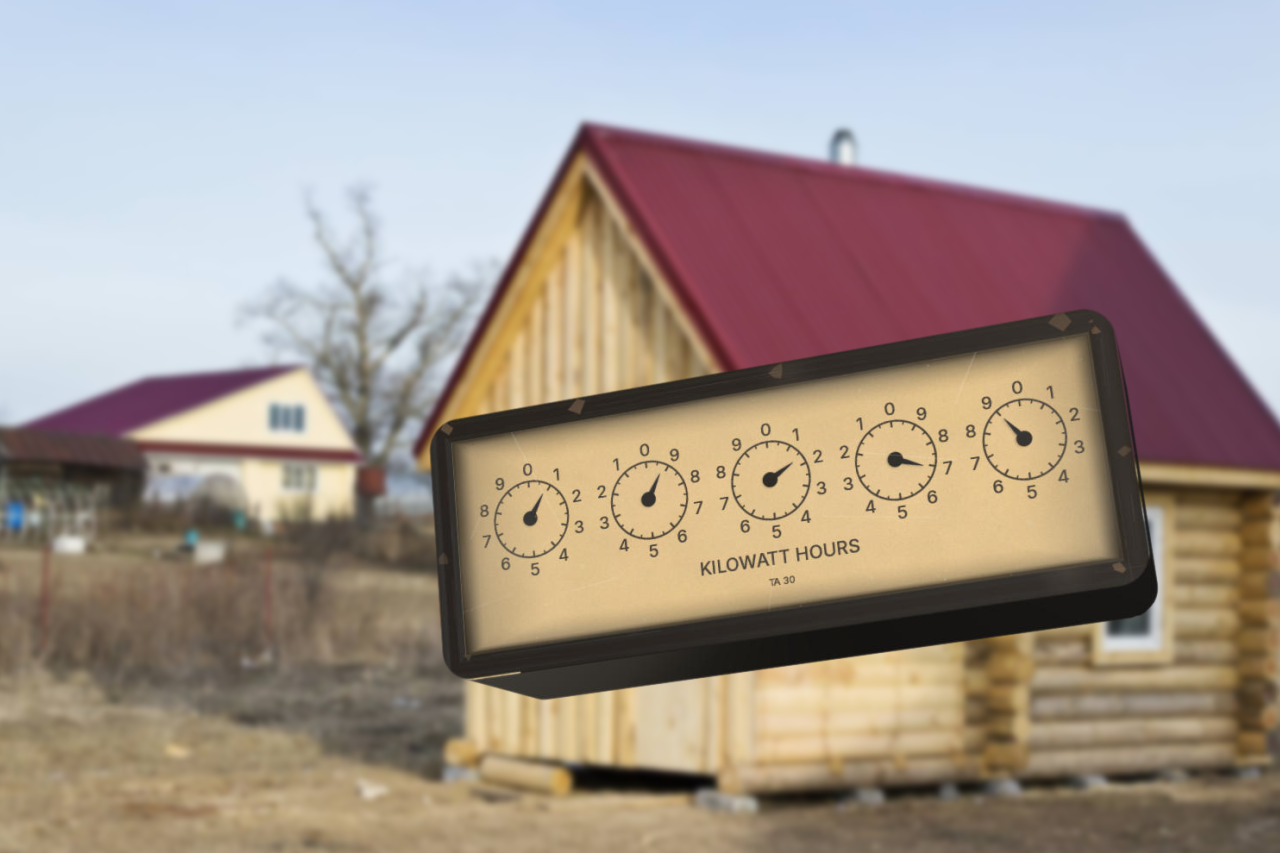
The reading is 9169; kWh
